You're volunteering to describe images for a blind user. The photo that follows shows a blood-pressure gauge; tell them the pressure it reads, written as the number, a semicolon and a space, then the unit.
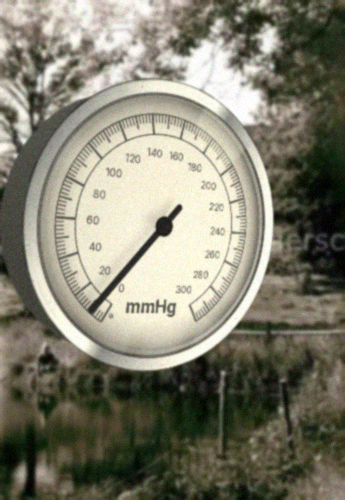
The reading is 10; mmHg
